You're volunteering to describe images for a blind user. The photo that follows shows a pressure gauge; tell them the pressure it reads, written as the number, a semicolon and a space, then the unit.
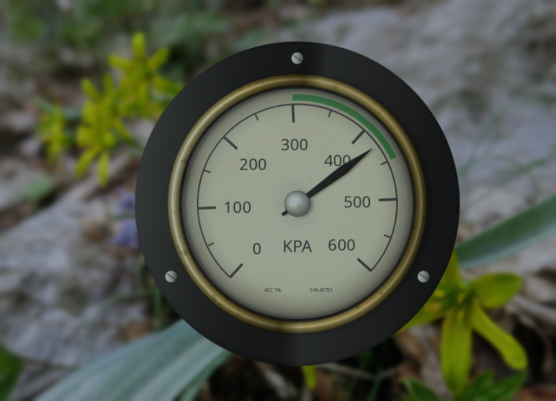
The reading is 425; kPa
